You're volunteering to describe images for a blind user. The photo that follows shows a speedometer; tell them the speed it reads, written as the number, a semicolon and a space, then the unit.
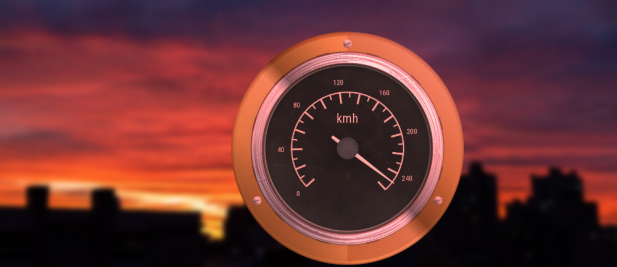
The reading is 250; km/h
